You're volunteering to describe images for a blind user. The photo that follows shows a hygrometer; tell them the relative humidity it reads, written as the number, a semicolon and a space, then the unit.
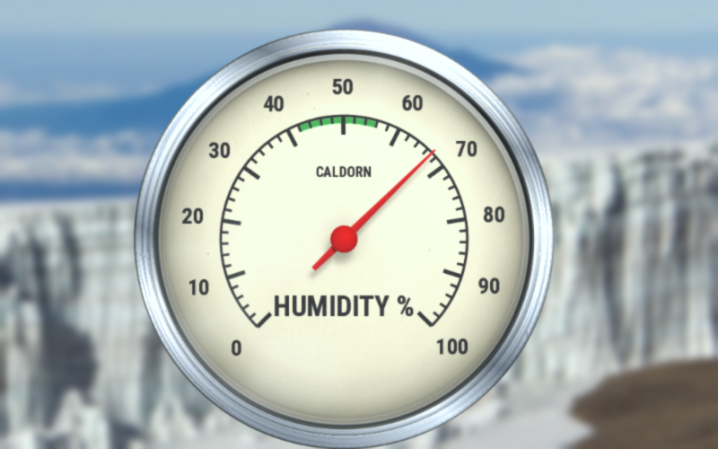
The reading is 67; %
